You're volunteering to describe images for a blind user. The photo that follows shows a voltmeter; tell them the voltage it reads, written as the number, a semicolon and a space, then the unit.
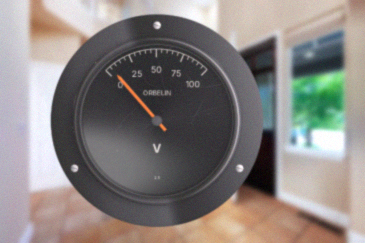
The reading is 5; V
